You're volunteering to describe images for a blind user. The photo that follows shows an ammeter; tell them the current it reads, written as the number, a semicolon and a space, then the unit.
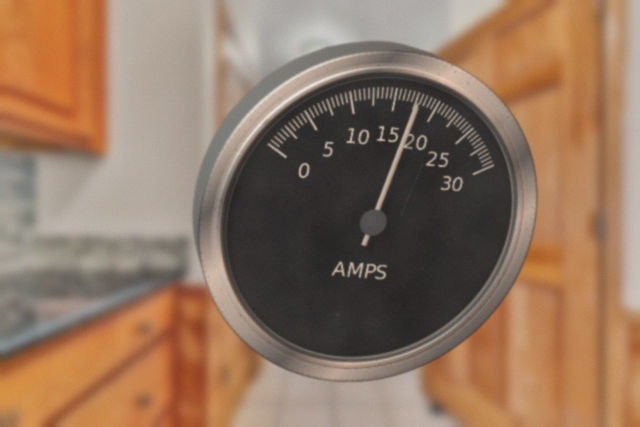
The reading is 17.5; A
